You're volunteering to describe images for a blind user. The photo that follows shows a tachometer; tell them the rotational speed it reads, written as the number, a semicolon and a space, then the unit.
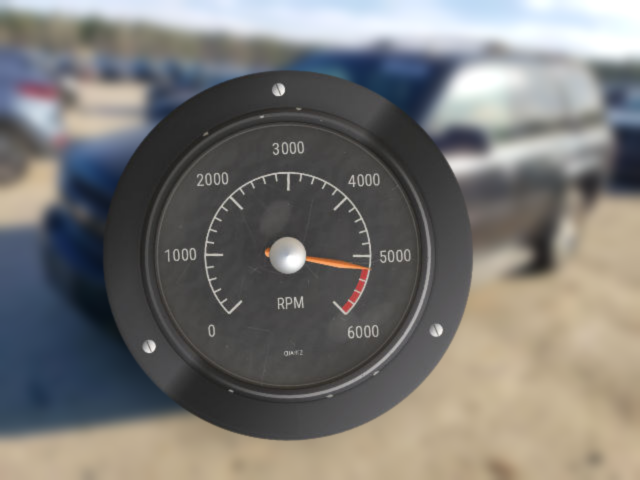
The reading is 5200; rpm
